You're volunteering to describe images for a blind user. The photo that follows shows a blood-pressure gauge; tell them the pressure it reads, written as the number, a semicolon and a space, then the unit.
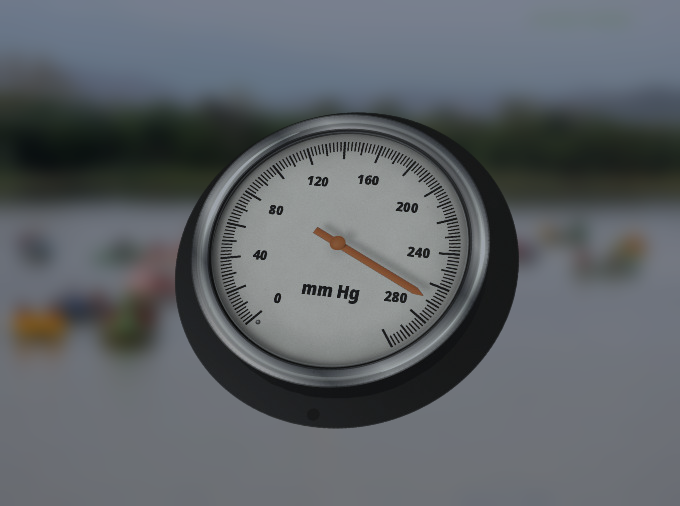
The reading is 270; mmHg
